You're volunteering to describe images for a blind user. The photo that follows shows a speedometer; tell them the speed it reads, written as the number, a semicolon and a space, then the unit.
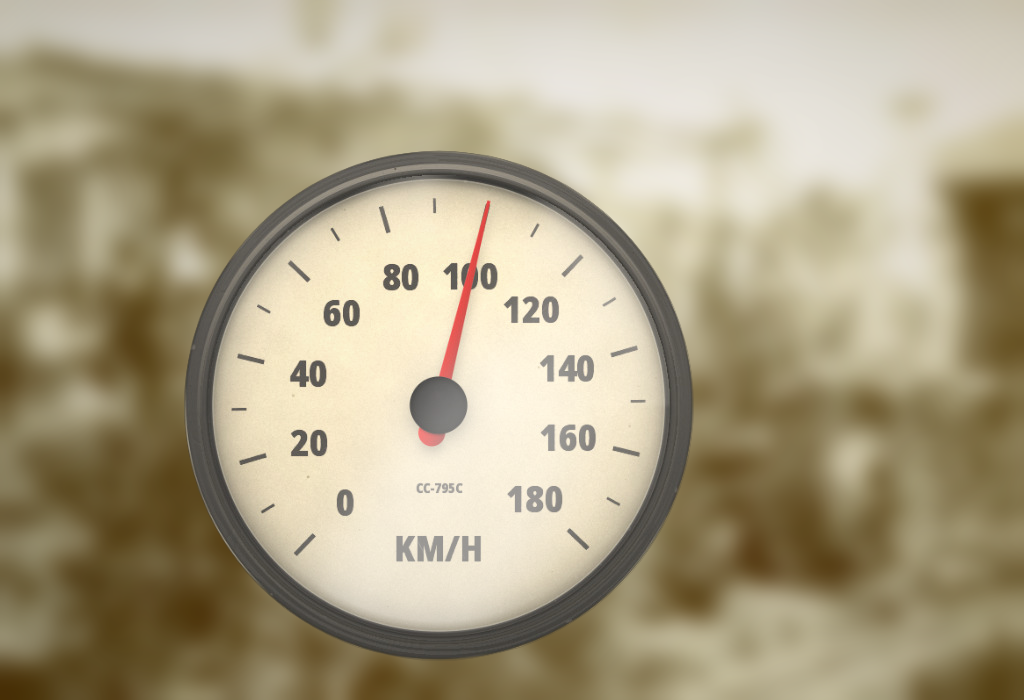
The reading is 100; km/h
